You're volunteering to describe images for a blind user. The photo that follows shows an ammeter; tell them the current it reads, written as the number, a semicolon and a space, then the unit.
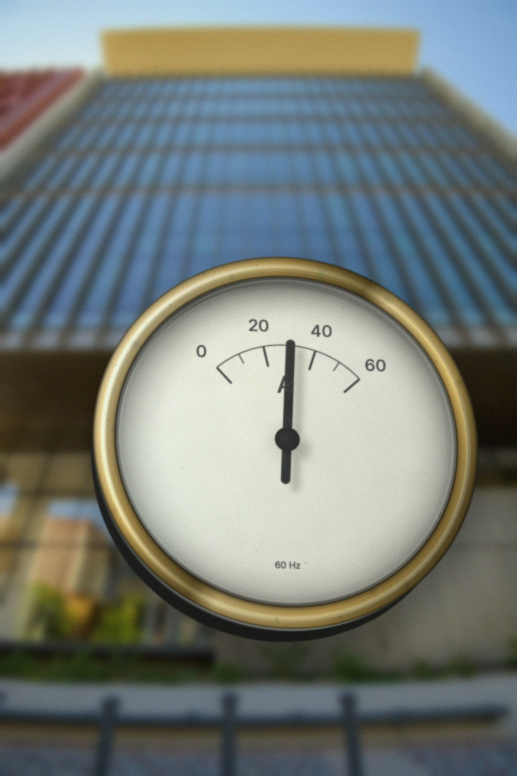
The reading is 30; A
